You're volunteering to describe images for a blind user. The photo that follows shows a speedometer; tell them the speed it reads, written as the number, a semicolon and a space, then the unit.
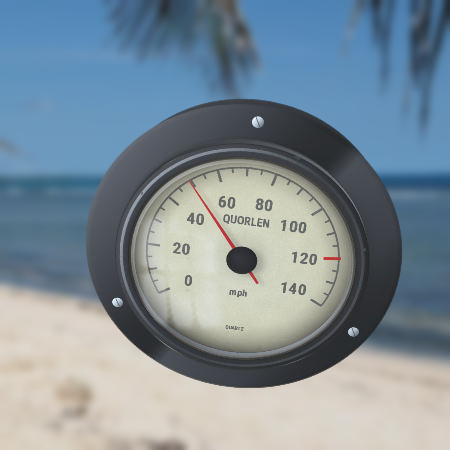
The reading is 50; mph
